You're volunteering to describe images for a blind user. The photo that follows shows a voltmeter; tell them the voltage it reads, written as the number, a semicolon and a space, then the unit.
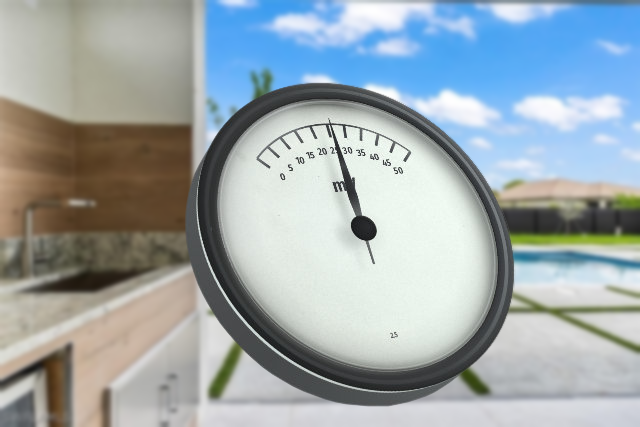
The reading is 25; mV
